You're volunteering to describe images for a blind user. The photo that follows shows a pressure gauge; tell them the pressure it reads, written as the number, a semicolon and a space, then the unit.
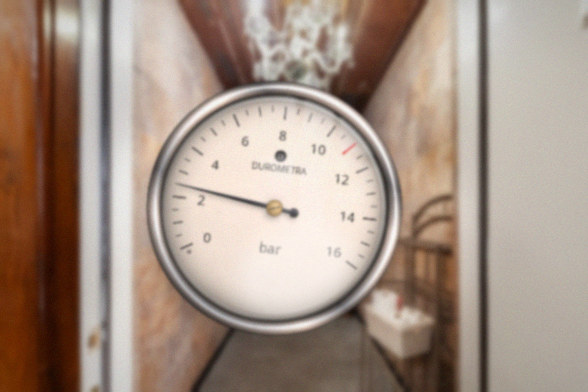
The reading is 2.5; bar
